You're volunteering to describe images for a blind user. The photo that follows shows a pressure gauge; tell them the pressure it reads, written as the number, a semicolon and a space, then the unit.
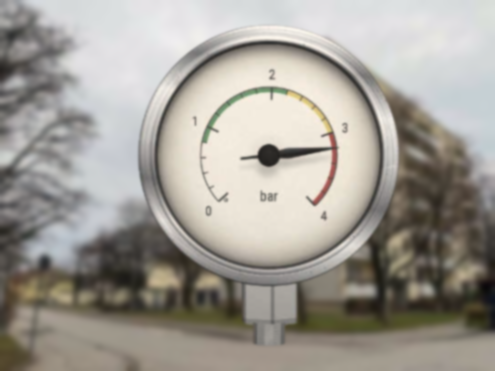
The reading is 3.2; bar
